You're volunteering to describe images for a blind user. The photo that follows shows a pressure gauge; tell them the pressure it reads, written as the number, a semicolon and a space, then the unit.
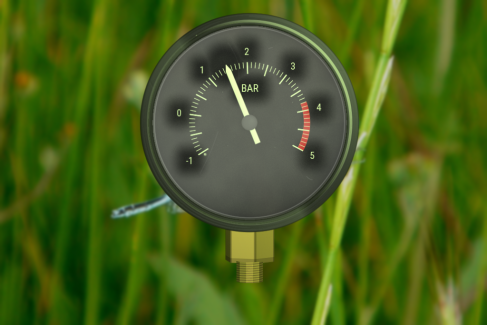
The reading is 1.5; bar
